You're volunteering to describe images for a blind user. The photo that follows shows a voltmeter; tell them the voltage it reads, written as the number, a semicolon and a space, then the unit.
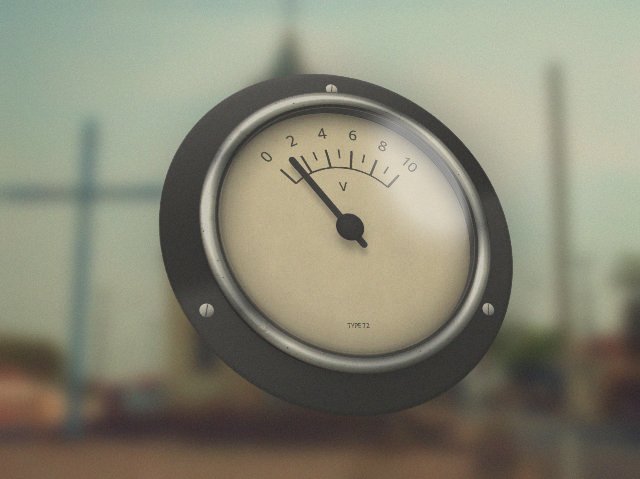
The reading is 1; V
